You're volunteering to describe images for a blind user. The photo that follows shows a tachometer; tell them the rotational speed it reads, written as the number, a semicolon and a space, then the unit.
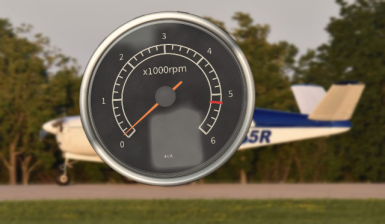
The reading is 100; rpm
